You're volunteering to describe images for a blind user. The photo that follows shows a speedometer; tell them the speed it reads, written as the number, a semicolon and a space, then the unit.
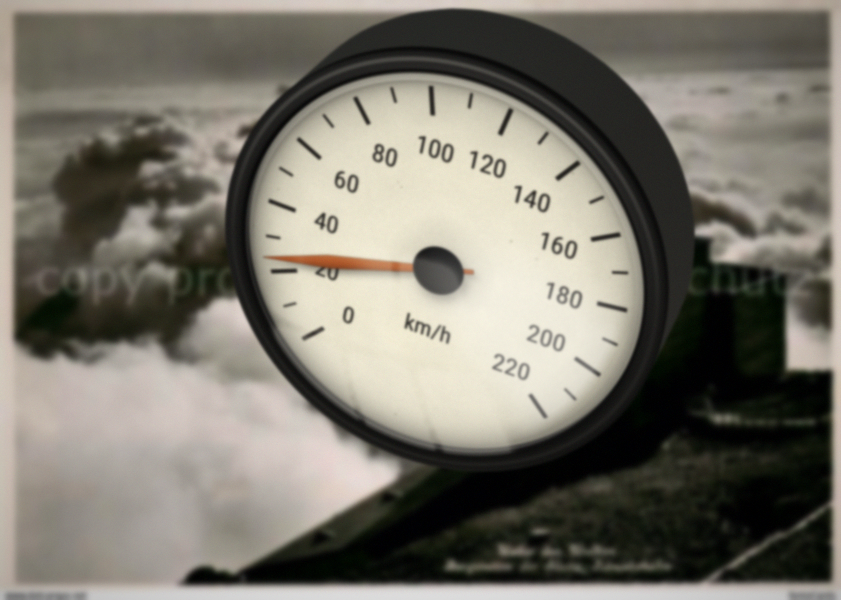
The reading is 25; km/h
